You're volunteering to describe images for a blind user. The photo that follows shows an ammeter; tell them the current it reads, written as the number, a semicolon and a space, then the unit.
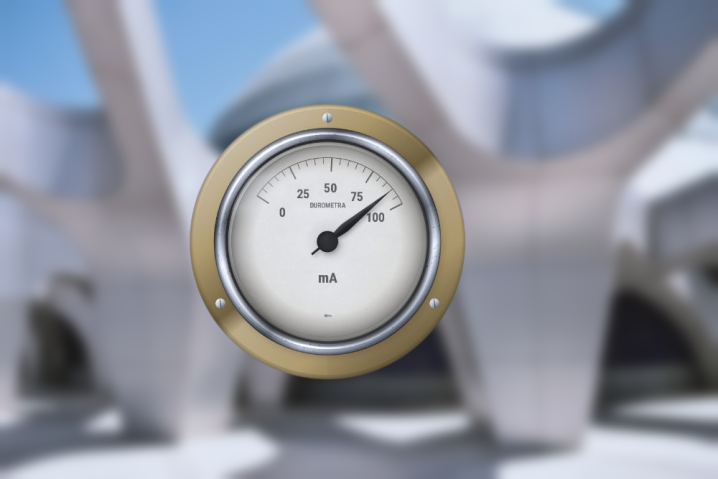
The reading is 90; mA
